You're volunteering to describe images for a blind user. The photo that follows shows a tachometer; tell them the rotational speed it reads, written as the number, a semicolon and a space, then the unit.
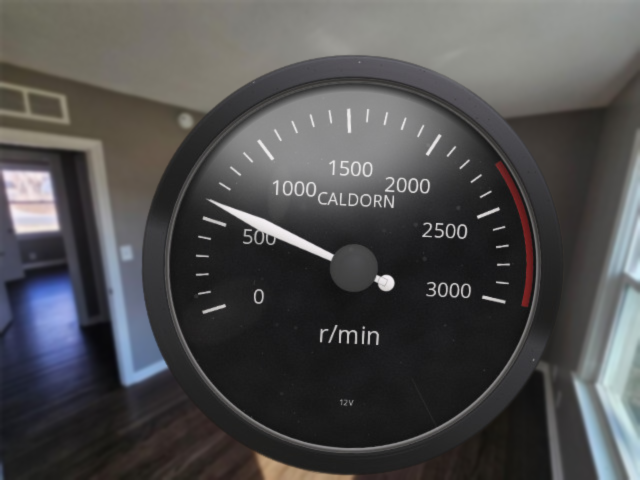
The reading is 600; rpm
